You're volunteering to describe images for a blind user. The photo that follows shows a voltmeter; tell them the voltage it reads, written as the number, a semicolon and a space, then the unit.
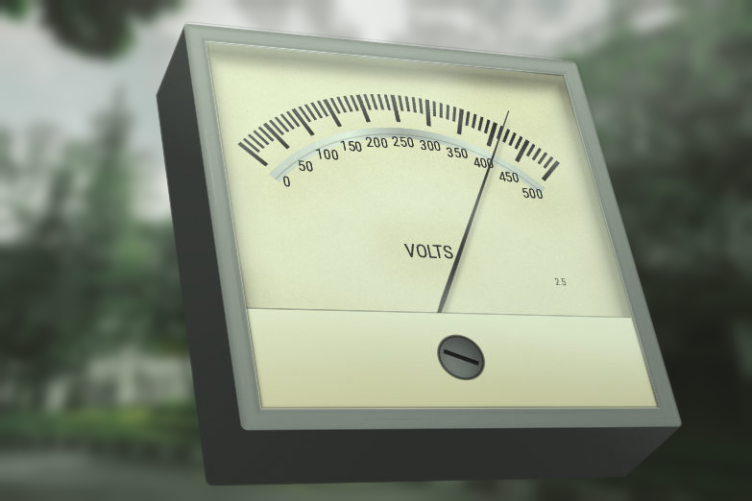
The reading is 410; V
